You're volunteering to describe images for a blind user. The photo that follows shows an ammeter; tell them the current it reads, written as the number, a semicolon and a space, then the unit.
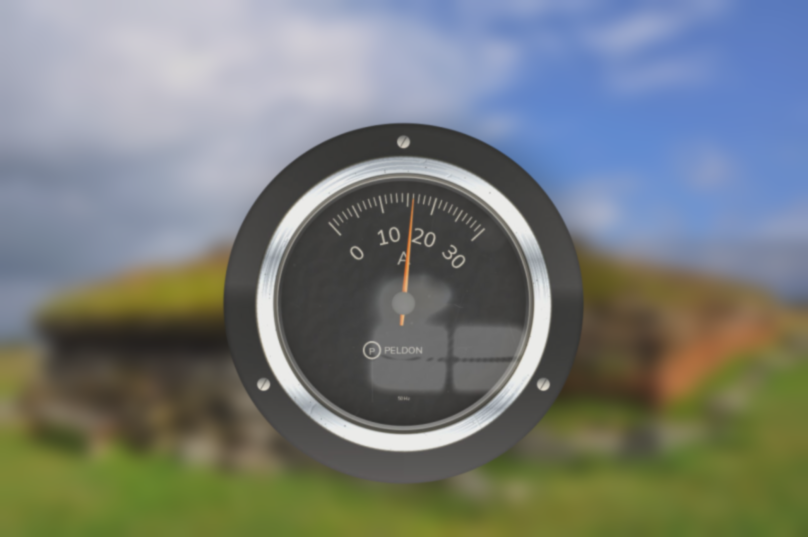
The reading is 16; A
